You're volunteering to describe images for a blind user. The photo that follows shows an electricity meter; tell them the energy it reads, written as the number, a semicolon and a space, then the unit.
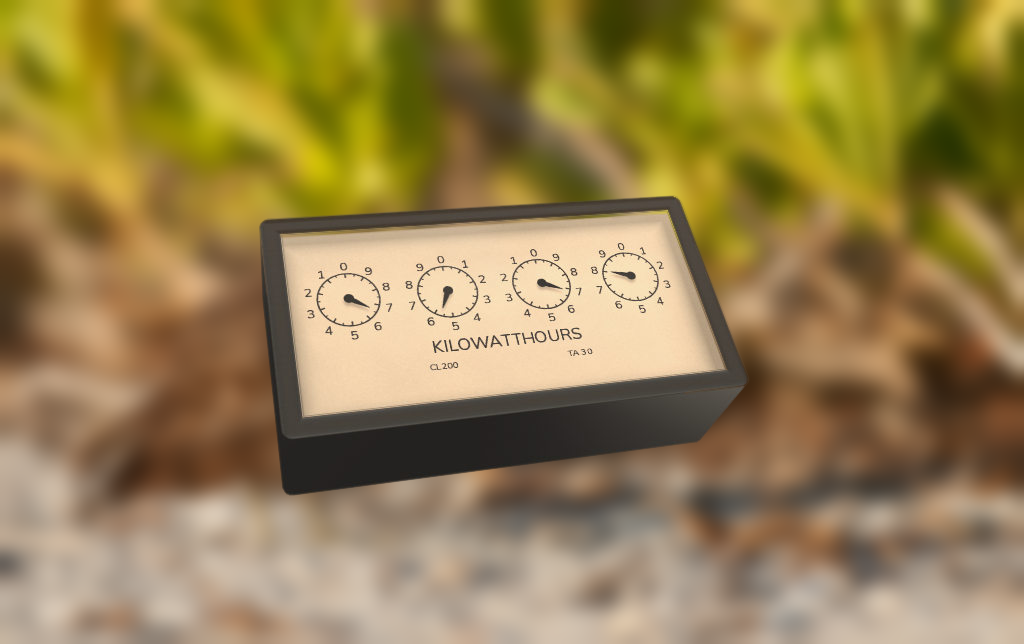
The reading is 6568; kWh
